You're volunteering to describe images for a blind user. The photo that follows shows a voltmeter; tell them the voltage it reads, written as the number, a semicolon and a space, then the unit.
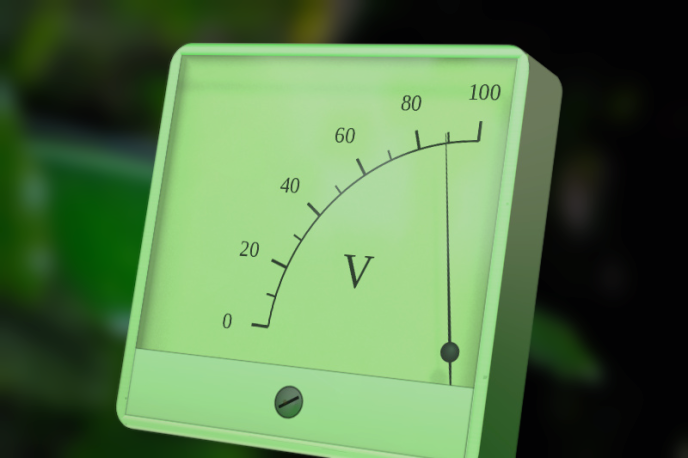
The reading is 90; V
